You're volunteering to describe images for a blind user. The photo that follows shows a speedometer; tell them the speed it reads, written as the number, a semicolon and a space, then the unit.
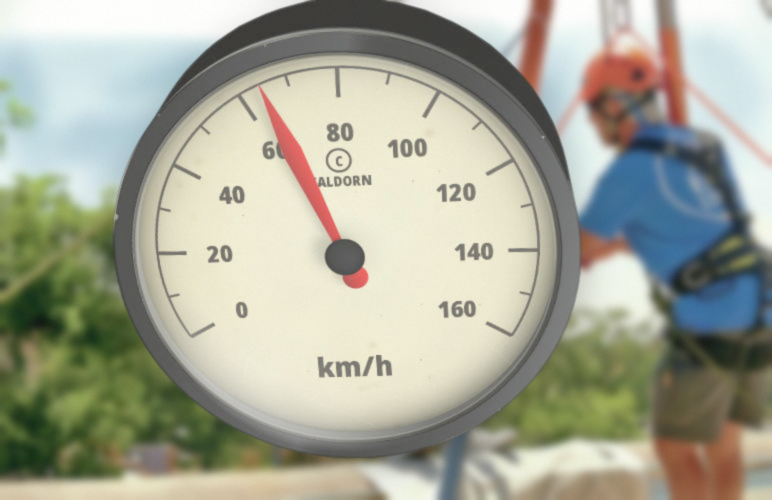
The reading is 65; km/h
